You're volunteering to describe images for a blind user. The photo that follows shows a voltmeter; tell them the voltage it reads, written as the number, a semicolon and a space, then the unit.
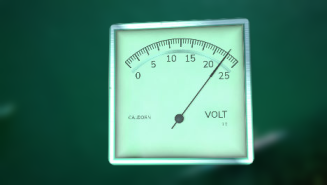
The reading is 22.5; V
